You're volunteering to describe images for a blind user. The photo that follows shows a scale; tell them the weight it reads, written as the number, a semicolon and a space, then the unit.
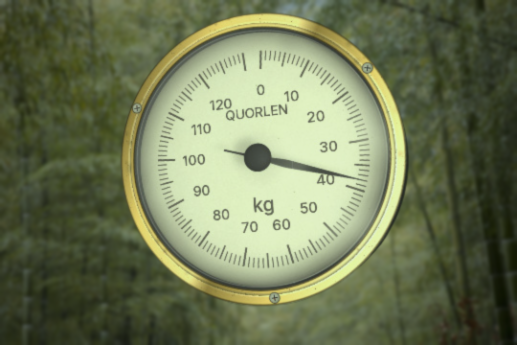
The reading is 38; kg
